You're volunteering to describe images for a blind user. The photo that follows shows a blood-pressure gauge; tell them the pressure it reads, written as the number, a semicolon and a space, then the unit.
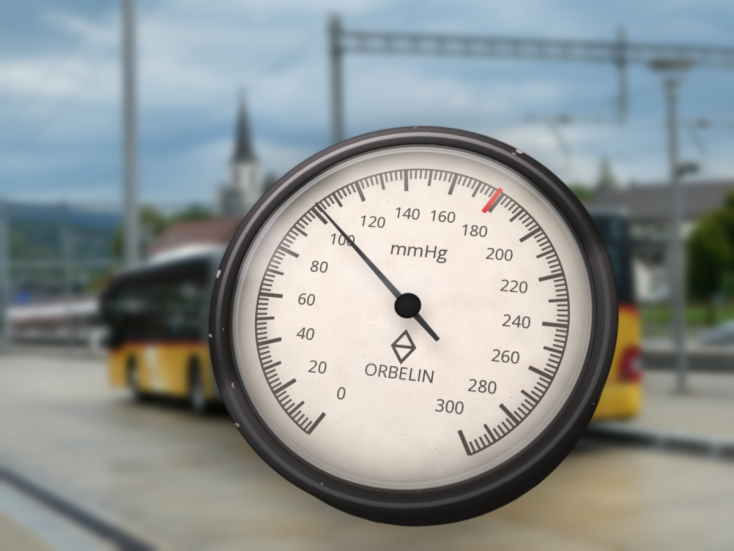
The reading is 102; mmHg
